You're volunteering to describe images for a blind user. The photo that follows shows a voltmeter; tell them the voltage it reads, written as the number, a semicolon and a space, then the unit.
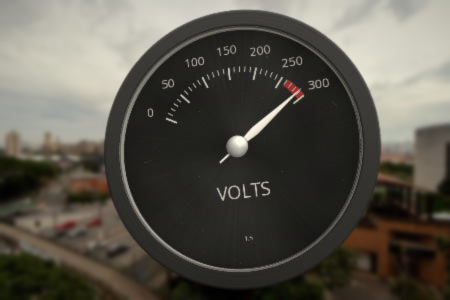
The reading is 290; V
